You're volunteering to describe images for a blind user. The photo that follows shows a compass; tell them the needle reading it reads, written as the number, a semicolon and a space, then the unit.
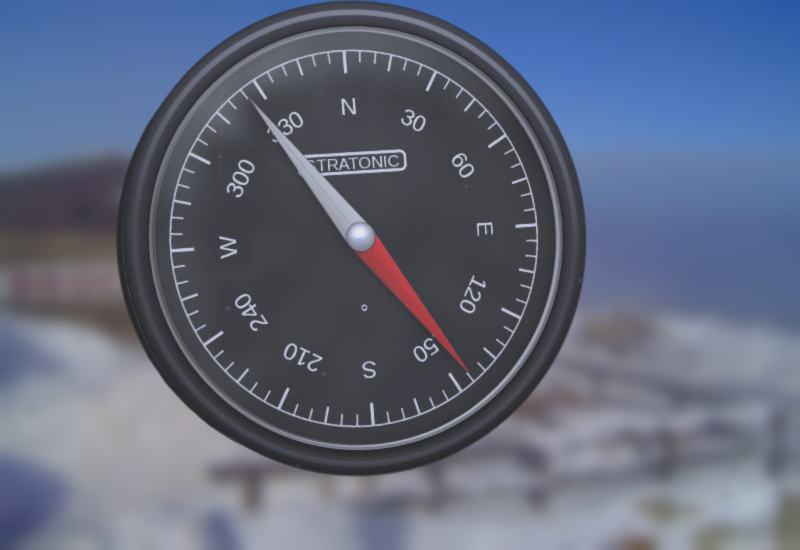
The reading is 145; °
